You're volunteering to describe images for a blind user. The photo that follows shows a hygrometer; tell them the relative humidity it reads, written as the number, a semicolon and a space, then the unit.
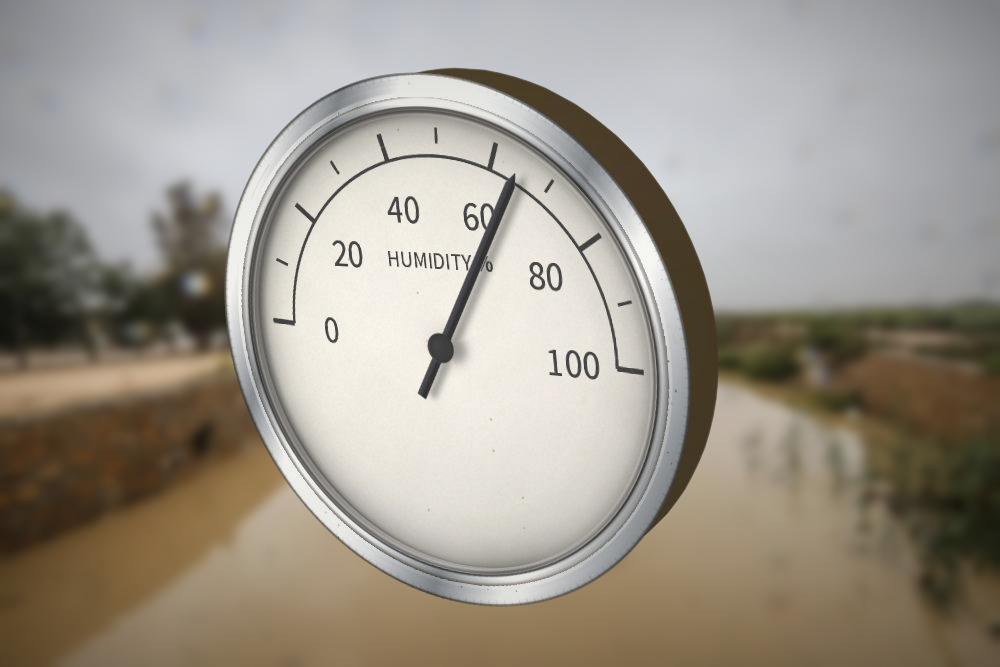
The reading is 65; %
